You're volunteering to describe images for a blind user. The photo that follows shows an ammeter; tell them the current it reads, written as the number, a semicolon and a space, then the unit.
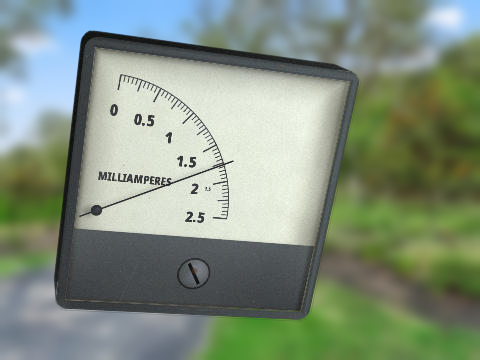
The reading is 1.75; mA
